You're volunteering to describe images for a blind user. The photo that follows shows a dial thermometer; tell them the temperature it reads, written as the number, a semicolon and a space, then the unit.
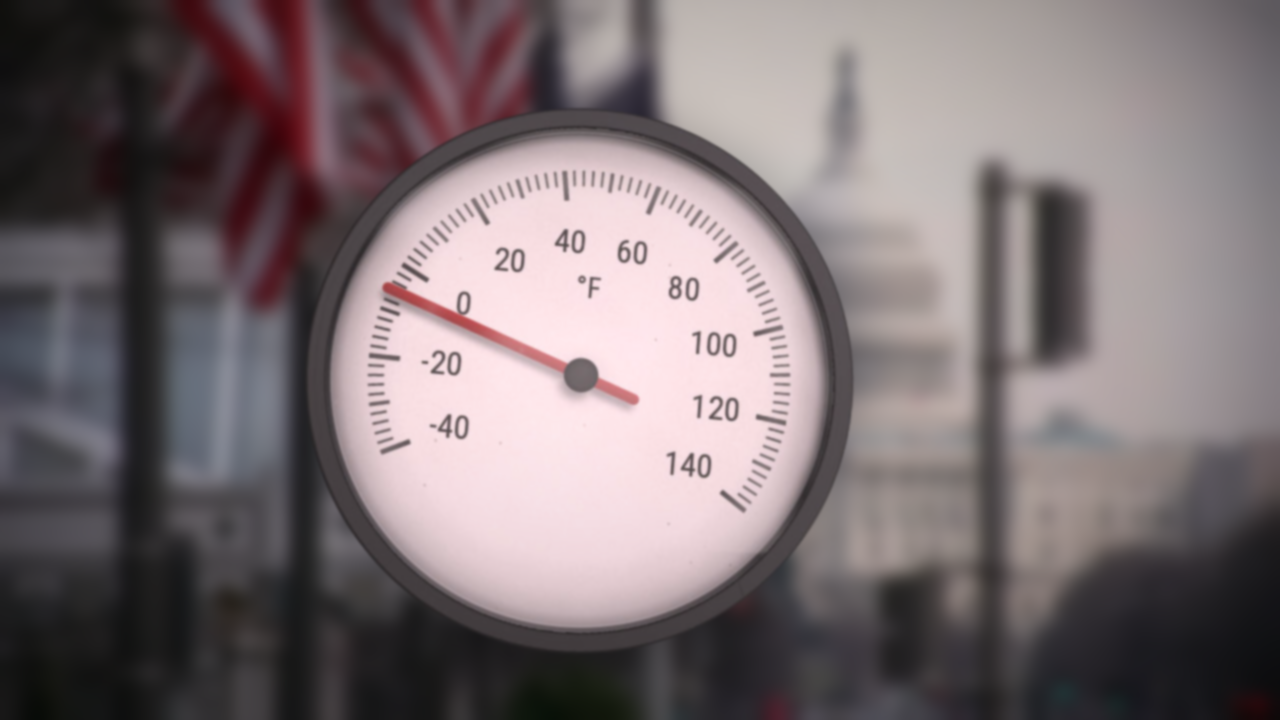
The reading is -6; °F
